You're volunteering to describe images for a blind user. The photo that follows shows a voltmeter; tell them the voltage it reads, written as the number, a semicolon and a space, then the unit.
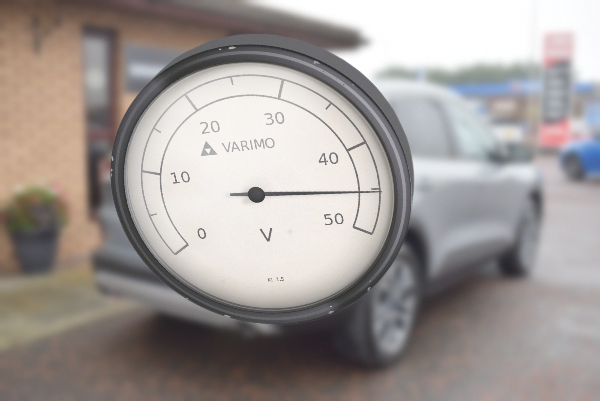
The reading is 45; V
